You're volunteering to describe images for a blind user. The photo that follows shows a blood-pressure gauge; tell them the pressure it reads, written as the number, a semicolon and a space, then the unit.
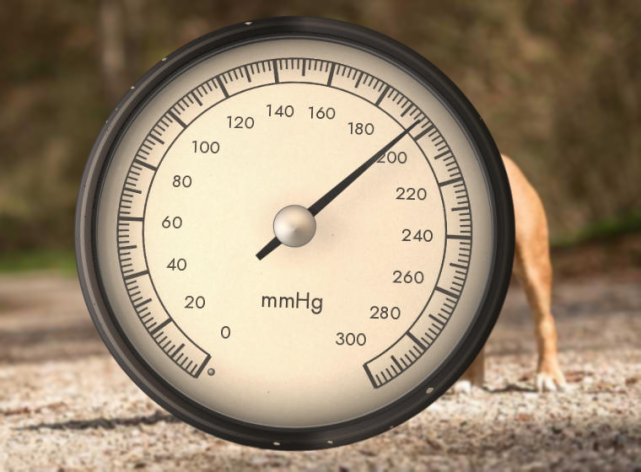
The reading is 196; mmHg
